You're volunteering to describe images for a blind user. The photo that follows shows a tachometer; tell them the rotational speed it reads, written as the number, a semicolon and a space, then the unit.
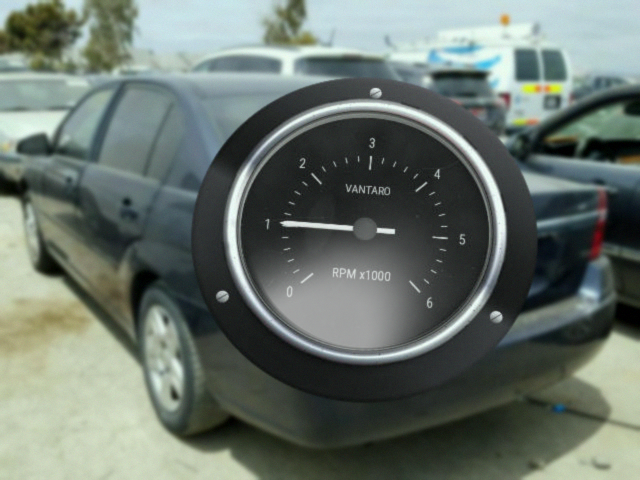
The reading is 1000; rpm
